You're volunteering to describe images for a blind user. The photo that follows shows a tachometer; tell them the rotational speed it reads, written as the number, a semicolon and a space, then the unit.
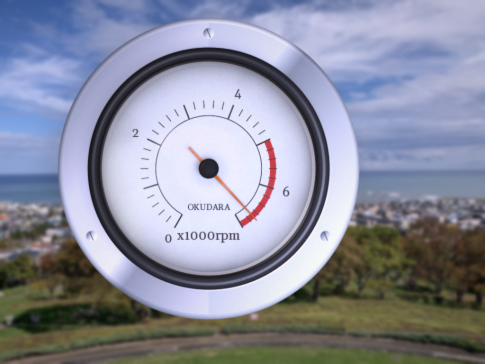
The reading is 6700; rpm
